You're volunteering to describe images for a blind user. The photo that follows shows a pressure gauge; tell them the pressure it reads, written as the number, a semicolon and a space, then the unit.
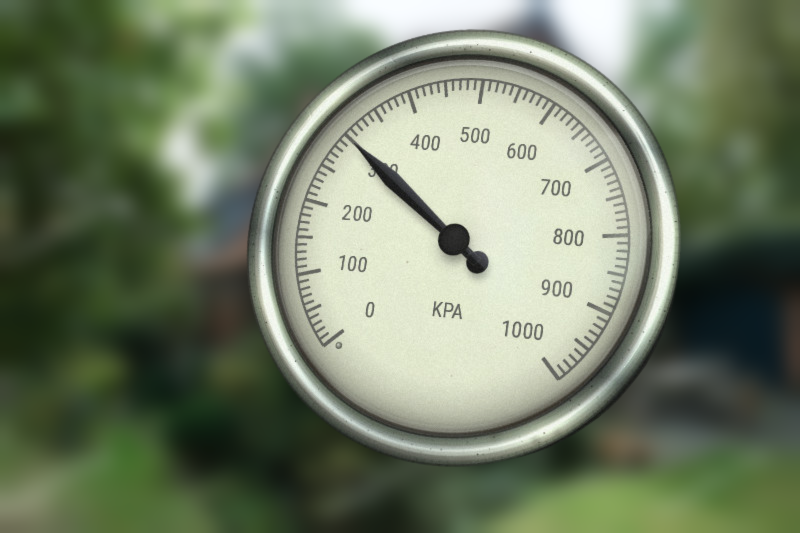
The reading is 300; kPa
